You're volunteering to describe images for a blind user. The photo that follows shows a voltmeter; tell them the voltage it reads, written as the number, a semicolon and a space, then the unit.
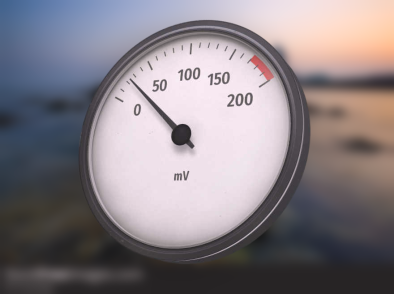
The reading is 25; mV
